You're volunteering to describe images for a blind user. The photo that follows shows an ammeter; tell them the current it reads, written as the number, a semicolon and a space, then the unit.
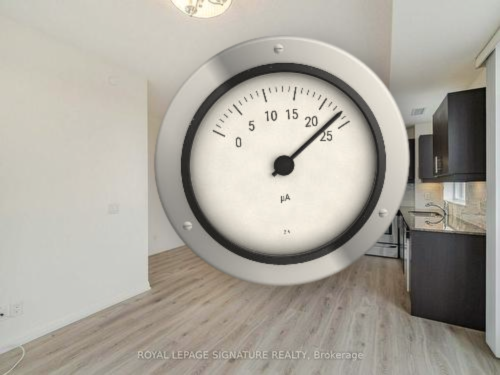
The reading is 23; µA
